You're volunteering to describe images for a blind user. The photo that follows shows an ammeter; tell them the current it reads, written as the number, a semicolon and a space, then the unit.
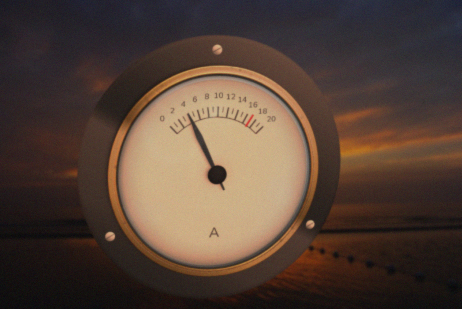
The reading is 4; A
